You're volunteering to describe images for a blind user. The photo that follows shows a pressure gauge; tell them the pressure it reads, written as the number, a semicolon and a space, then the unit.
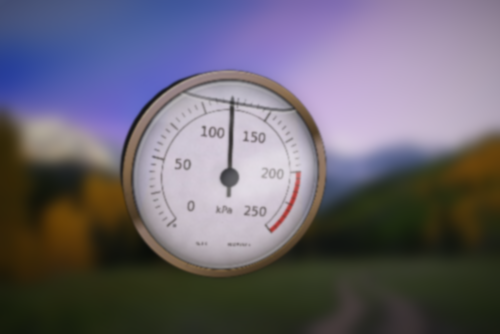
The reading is 120; kPa
